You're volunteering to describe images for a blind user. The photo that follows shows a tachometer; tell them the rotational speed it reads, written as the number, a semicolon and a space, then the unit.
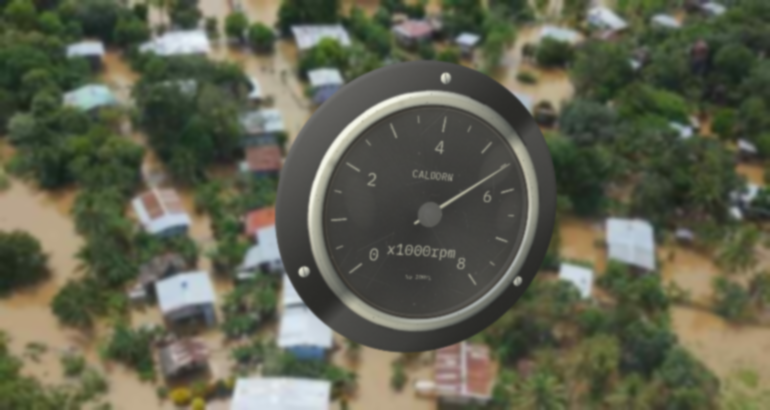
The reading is 5500; rpm
